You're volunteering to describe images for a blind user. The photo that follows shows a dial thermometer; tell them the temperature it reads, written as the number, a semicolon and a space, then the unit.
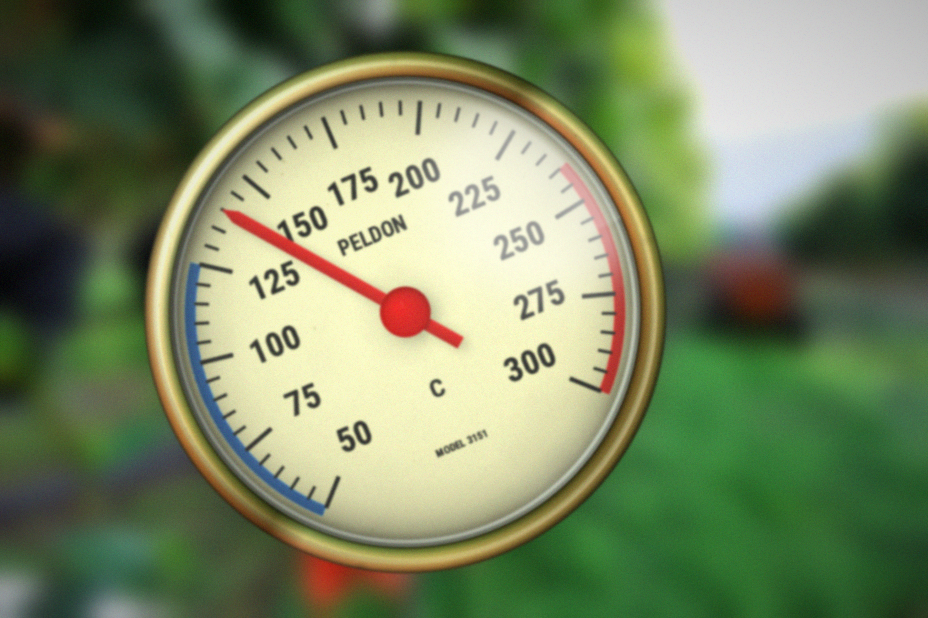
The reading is 140; °C
